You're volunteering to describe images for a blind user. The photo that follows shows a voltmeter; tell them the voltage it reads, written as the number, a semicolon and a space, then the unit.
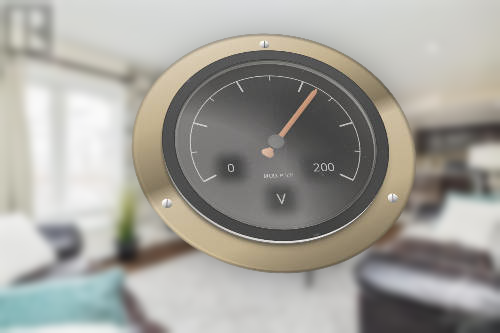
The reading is 130; V
